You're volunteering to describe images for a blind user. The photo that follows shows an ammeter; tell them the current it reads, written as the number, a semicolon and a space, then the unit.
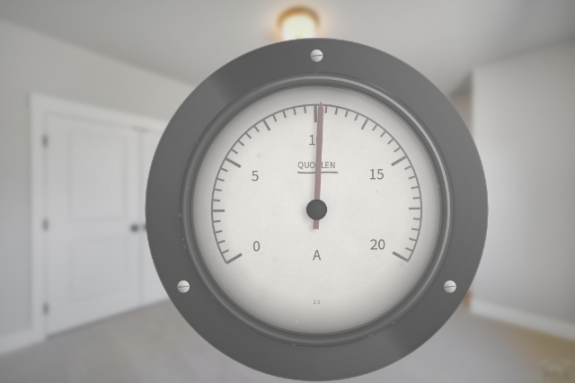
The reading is 10.25; A
